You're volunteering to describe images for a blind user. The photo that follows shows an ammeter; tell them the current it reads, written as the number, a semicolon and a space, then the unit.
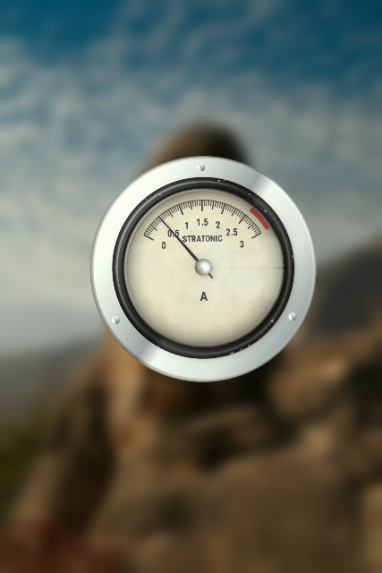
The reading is 0.5; A
